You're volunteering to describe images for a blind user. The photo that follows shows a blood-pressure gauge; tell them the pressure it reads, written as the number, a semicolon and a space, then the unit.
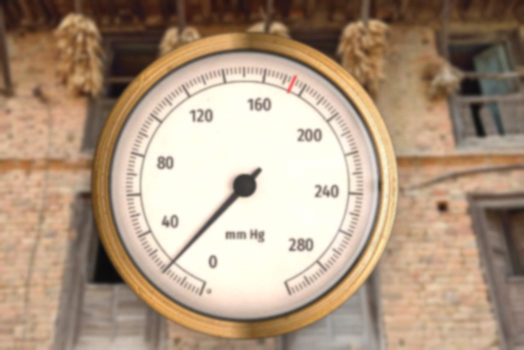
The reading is 20; mmHg
